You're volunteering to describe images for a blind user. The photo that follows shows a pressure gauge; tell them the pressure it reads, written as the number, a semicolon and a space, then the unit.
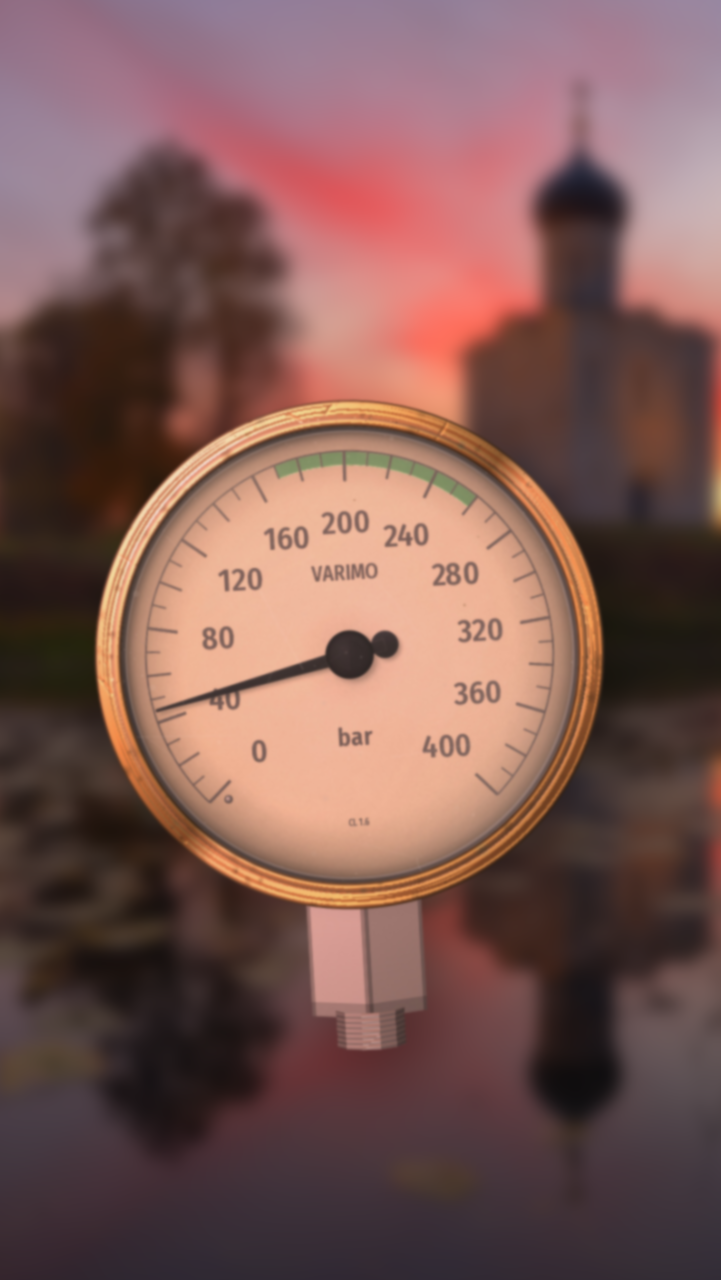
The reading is 45; bar
